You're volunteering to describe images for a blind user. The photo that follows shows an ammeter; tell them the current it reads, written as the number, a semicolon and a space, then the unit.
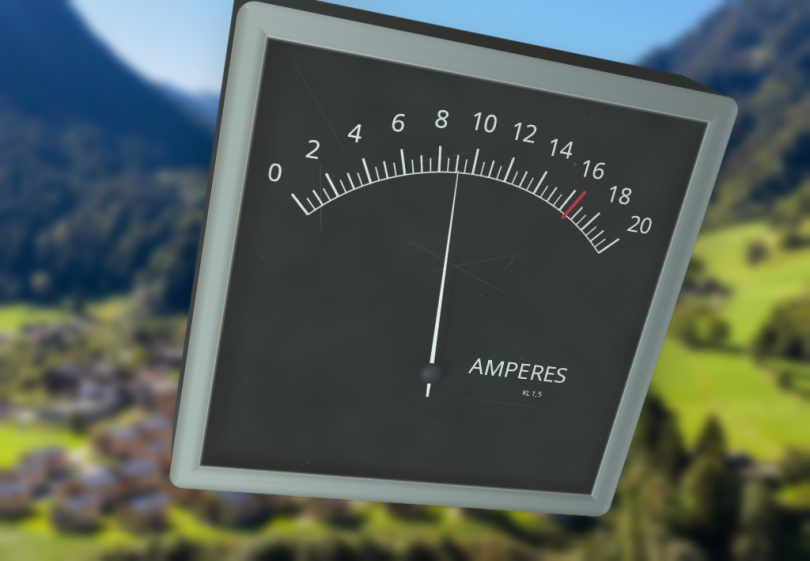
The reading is 9; A
